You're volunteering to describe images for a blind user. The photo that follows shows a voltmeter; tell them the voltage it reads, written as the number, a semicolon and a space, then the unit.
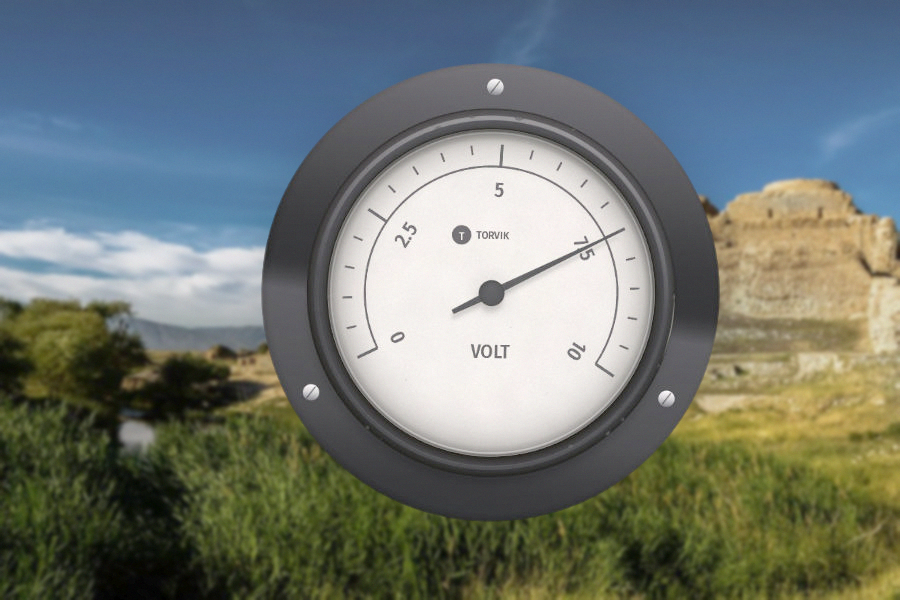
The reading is 7.5; V
